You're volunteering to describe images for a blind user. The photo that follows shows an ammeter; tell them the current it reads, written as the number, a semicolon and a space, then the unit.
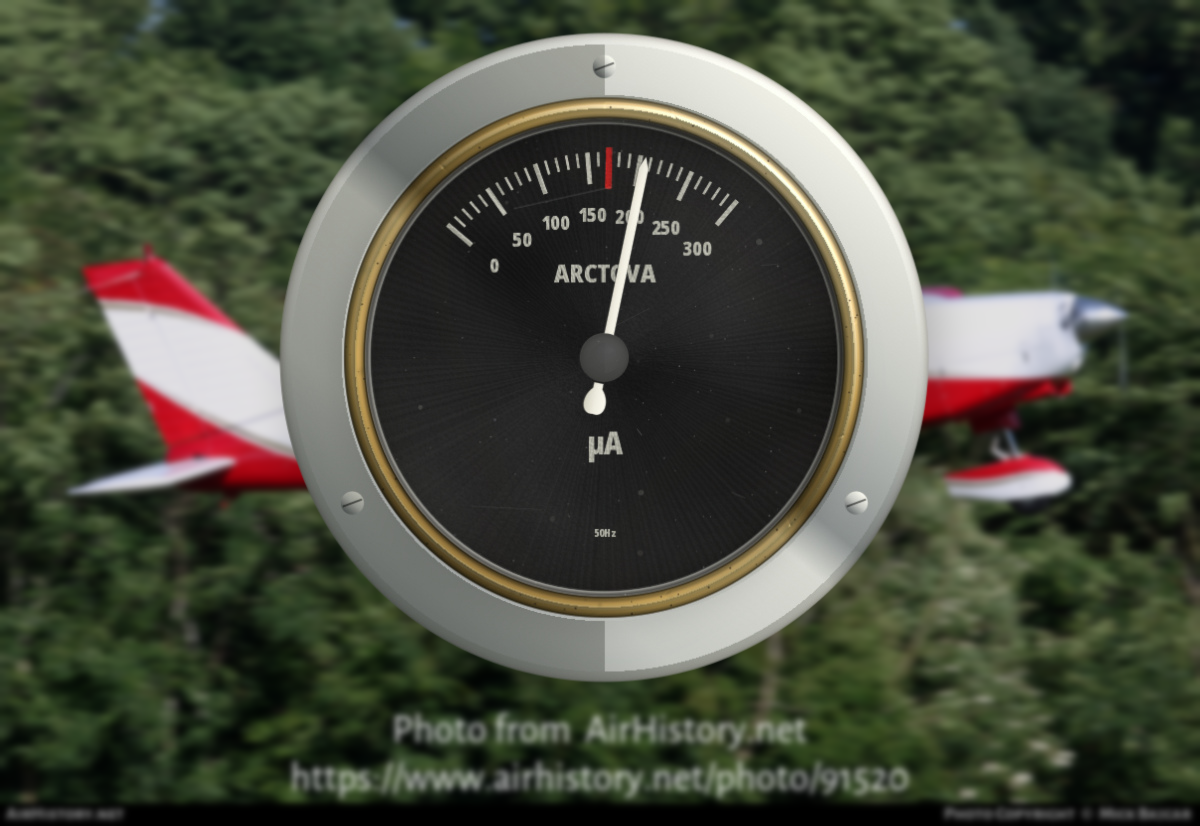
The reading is 205; µA
